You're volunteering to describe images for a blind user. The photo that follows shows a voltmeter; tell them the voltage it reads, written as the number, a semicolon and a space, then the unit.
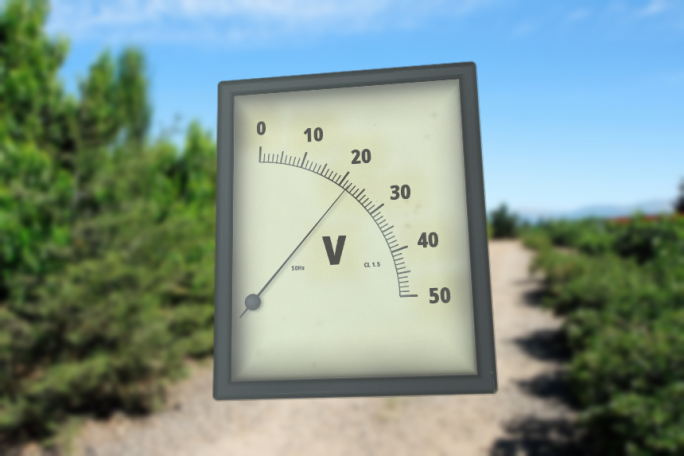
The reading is 22; V
